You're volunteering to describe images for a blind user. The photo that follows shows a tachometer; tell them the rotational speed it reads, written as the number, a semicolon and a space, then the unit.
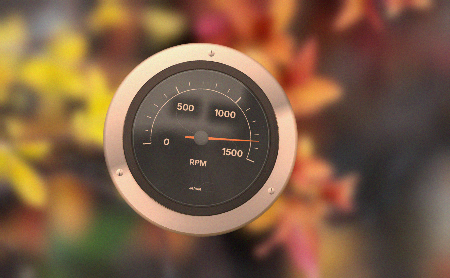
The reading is 1350; rpm
